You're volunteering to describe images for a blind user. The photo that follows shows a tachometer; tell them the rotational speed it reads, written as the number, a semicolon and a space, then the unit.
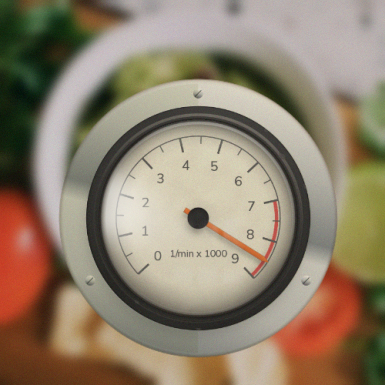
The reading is 8500; rpm
